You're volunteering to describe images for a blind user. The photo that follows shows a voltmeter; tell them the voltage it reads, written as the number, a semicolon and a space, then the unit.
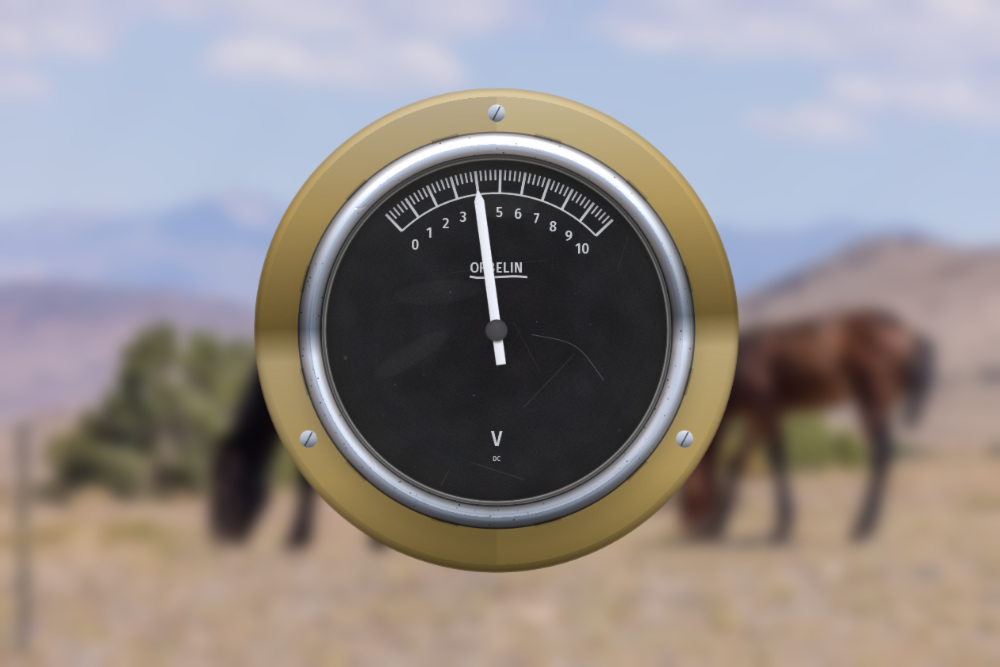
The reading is 4; V
